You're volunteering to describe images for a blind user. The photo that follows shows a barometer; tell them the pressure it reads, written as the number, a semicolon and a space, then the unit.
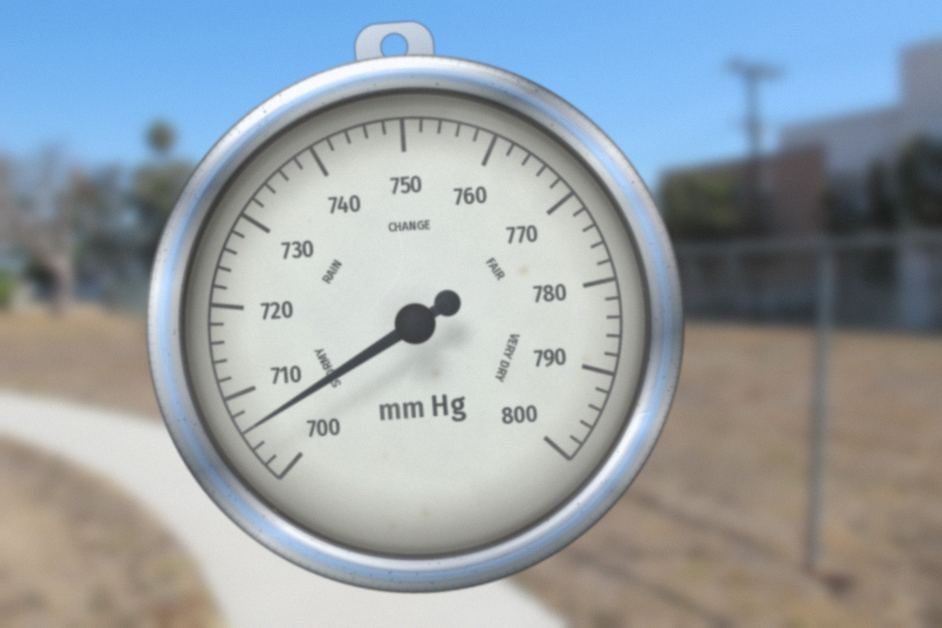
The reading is 706; mmHg
